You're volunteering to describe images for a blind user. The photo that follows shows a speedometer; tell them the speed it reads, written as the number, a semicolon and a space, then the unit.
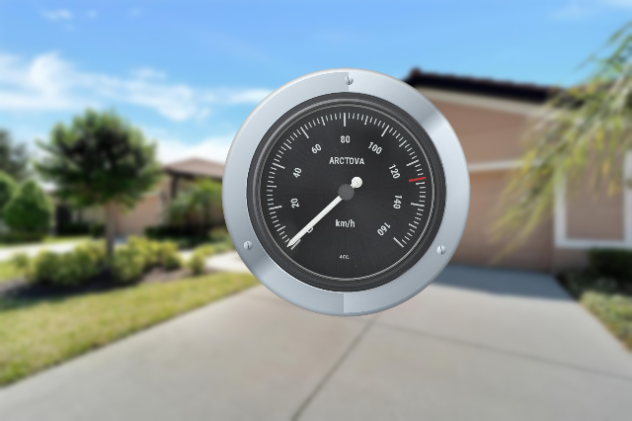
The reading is 2; km/h
